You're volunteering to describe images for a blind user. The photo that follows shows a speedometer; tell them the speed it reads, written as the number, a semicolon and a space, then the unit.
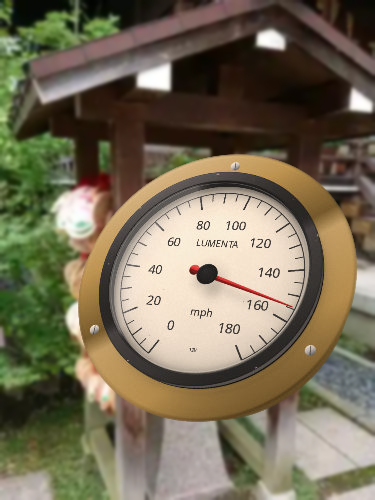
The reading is 155; mph
